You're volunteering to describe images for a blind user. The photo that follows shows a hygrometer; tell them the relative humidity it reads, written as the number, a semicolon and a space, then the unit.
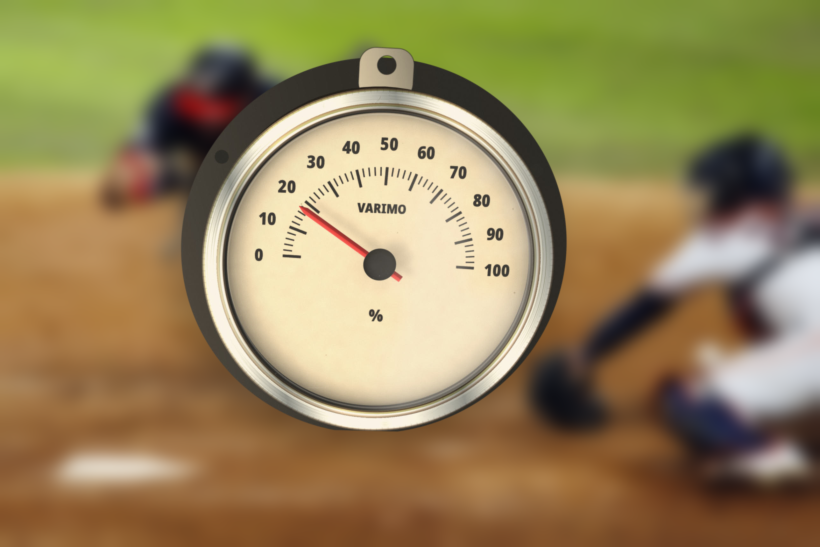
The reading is 18; %
